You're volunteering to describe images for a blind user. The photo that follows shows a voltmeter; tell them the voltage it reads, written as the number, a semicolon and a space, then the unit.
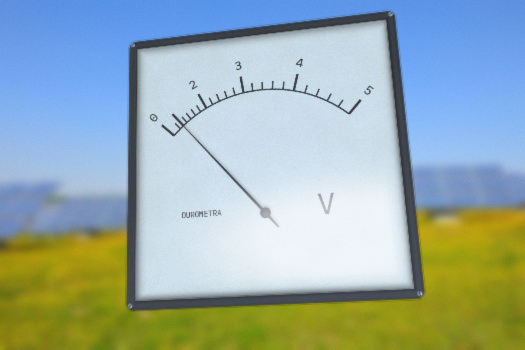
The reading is 1; V
